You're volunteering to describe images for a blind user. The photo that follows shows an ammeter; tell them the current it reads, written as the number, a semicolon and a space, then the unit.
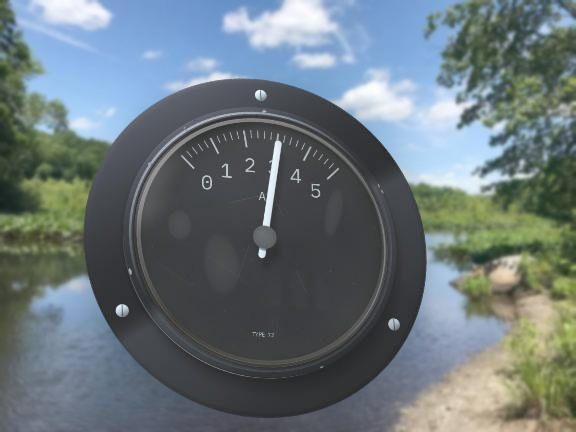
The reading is 3; A
